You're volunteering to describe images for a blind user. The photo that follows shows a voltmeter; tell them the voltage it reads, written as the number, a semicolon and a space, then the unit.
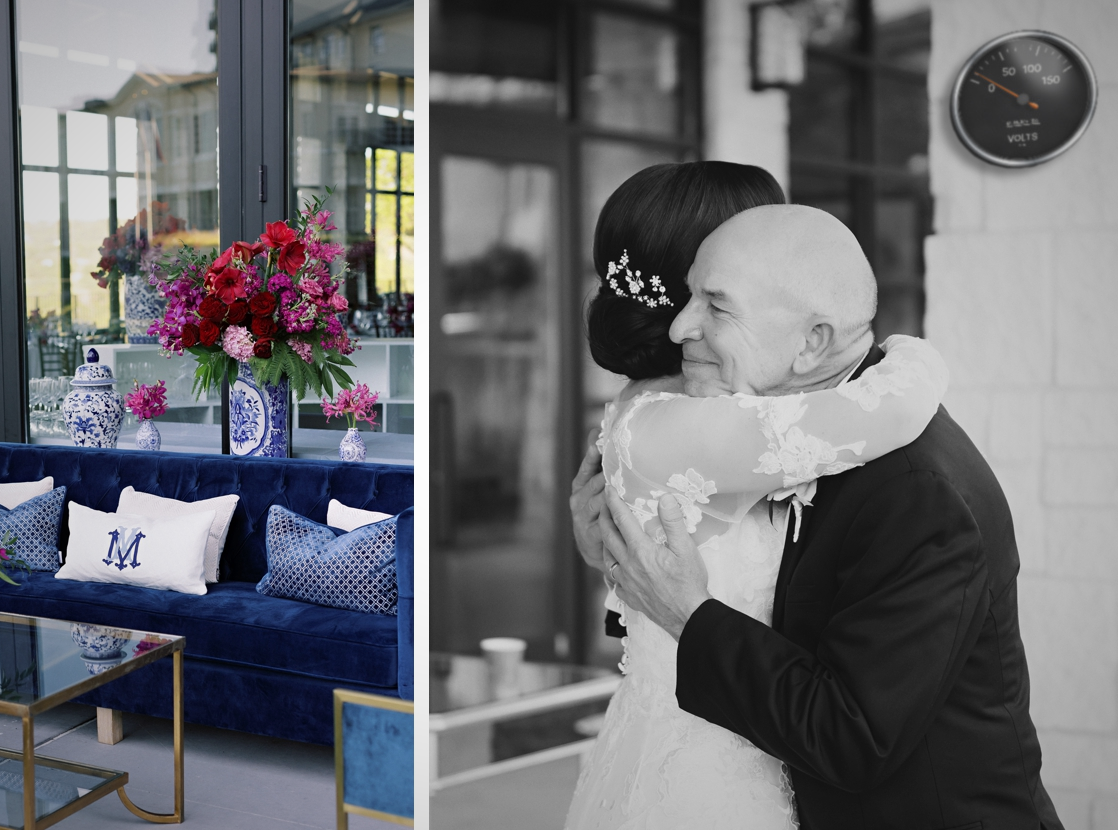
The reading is 10; V
